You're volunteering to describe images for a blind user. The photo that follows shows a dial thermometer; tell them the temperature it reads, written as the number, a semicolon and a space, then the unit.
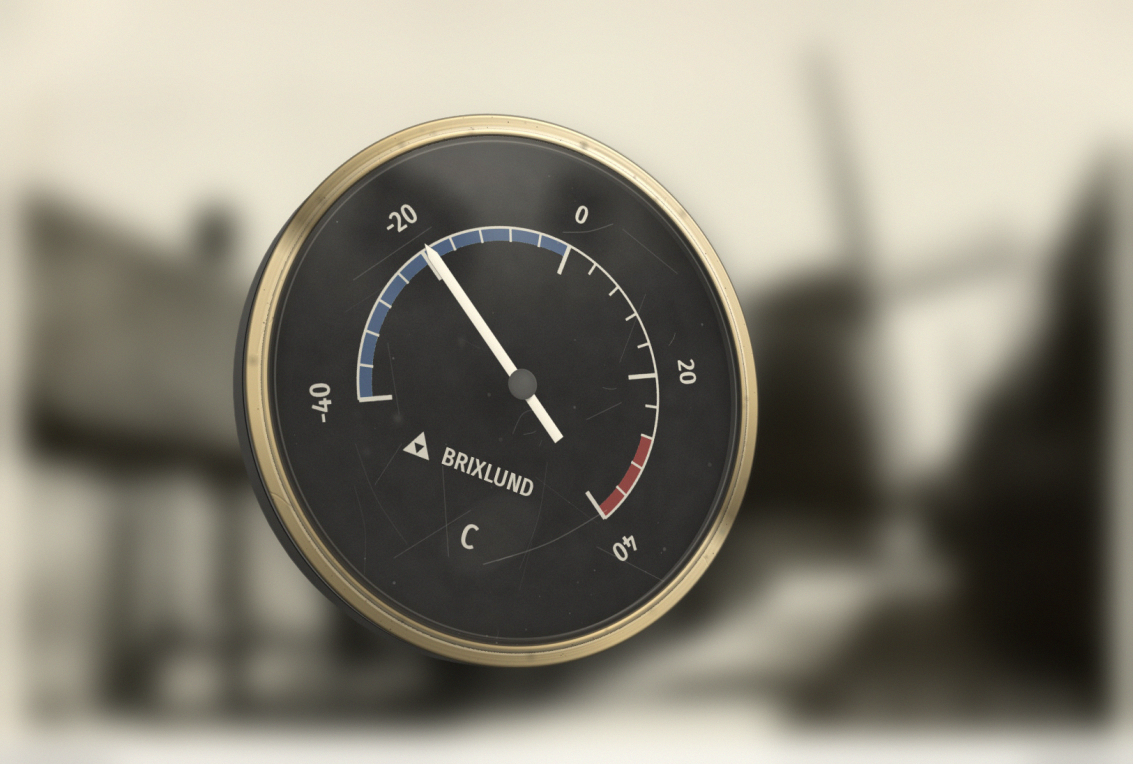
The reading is -20; °C
